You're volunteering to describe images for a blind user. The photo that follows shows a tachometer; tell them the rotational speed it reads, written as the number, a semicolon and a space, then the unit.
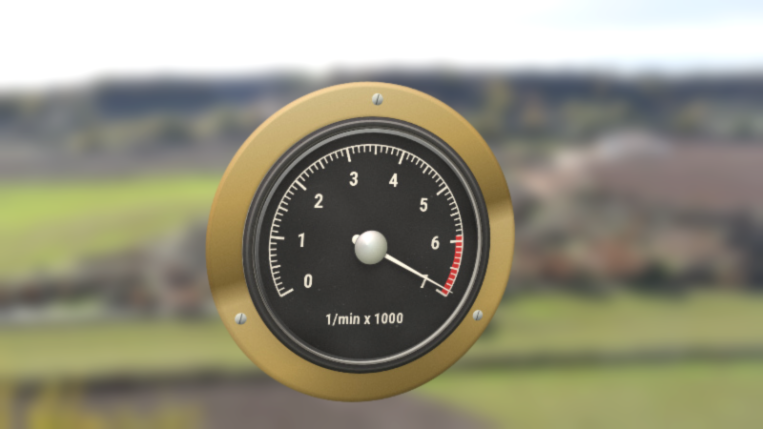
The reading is 6900; rpm
